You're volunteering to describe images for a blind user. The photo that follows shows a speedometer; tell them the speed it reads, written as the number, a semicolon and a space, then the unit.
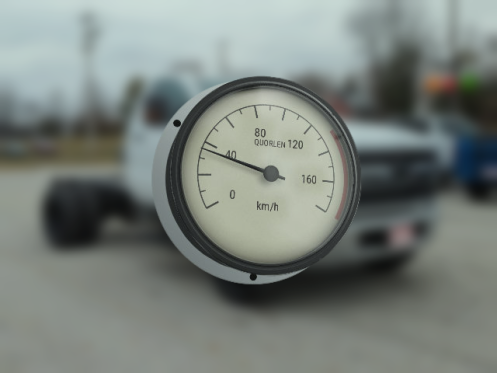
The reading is 35; km/h
